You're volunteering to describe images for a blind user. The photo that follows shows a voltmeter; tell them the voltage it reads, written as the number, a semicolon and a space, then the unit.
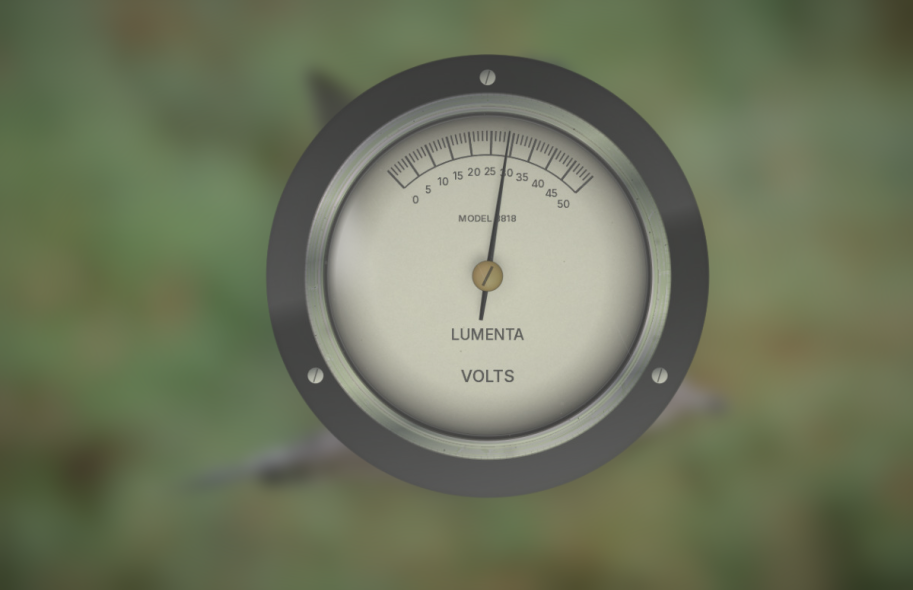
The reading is 29; V
